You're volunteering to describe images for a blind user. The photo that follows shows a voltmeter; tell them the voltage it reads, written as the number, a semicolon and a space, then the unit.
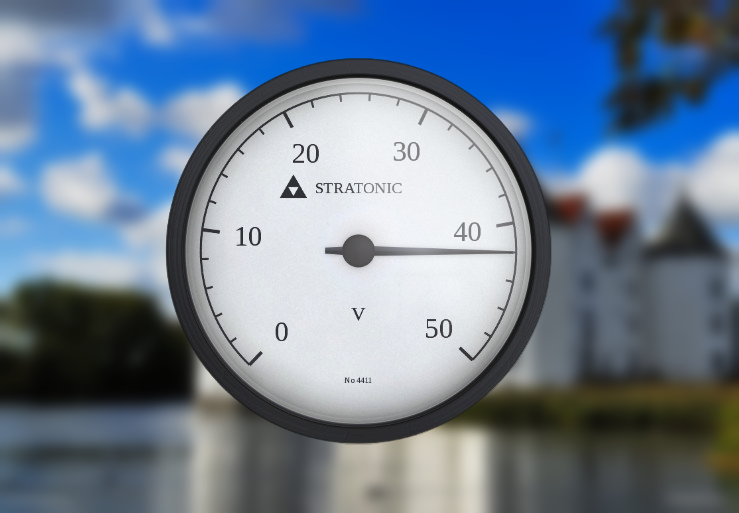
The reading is 42; V
